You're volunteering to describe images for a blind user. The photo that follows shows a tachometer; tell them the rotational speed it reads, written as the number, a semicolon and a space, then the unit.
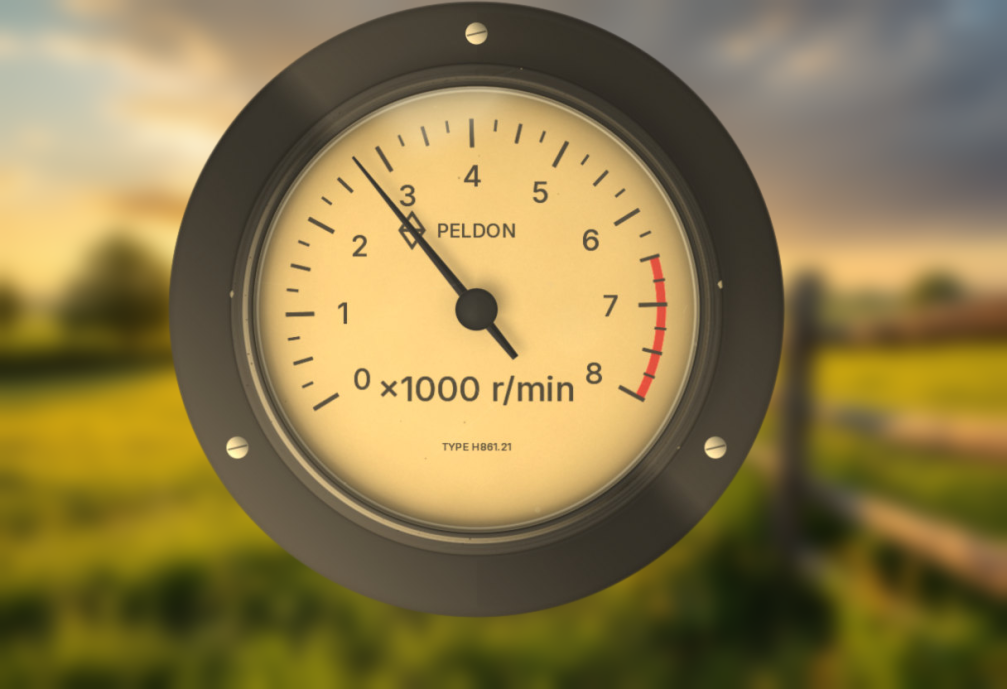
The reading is 2750; rpm
